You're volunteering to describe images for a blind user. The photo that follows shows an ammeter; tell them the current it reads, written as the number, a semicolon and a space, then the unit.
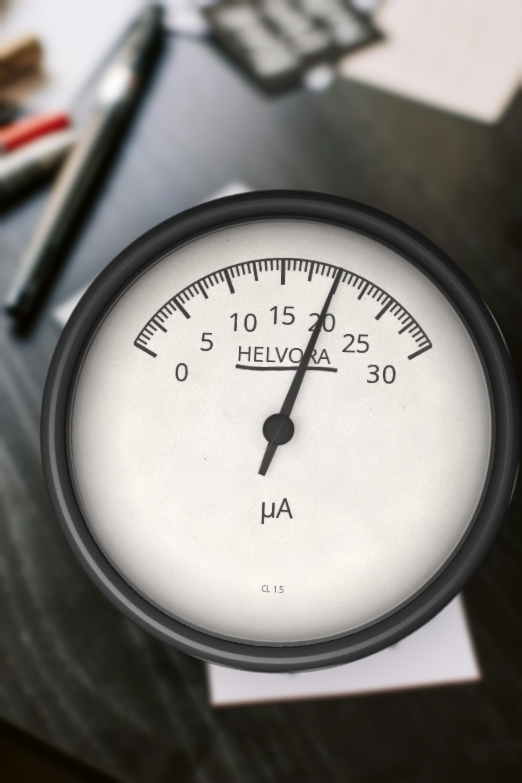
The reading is 20; µA
